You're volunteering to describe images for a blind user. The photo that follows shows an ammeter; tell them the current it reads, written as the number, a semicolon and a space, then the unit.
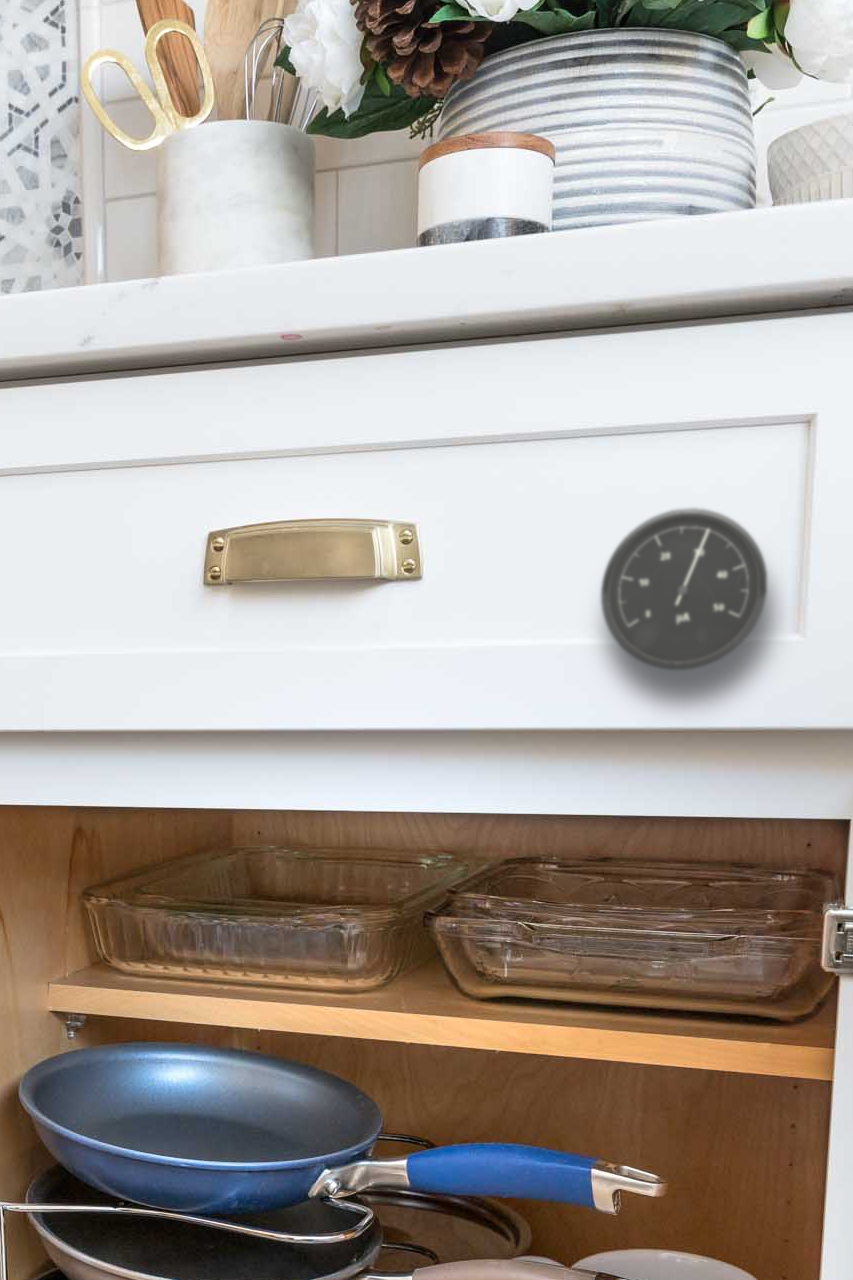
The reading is 30; µA
